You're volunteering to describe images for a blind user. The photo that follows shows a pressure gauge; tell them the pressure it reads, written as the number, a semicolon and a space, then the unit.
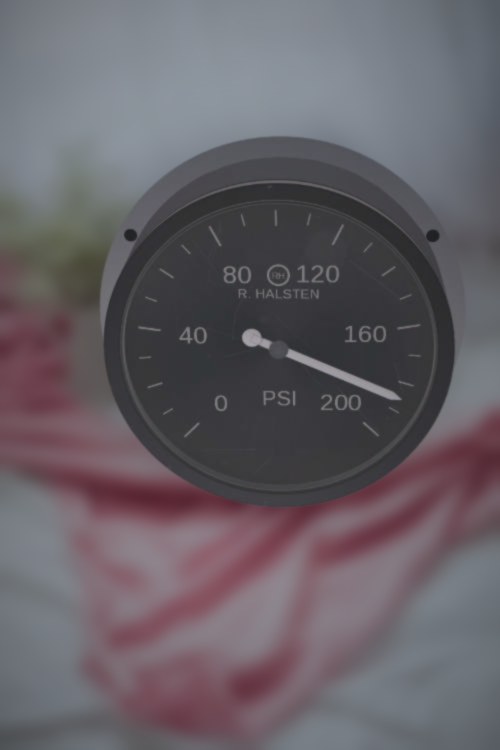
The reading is 185; psi
